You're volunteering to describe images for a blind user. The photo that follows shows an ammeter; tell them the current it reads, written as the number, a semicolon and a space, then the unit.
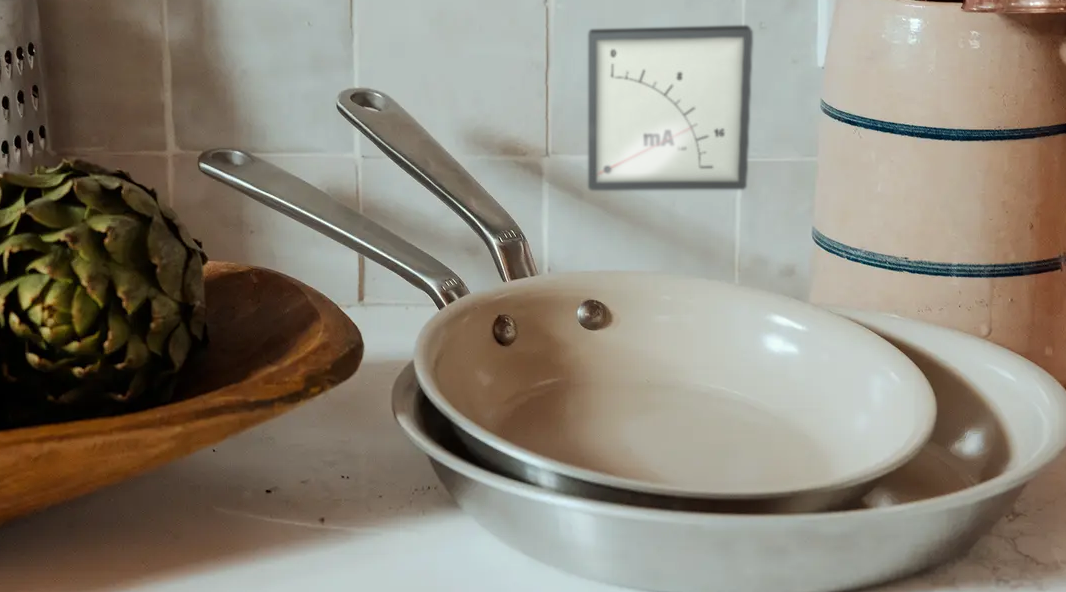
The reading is 14; mA
